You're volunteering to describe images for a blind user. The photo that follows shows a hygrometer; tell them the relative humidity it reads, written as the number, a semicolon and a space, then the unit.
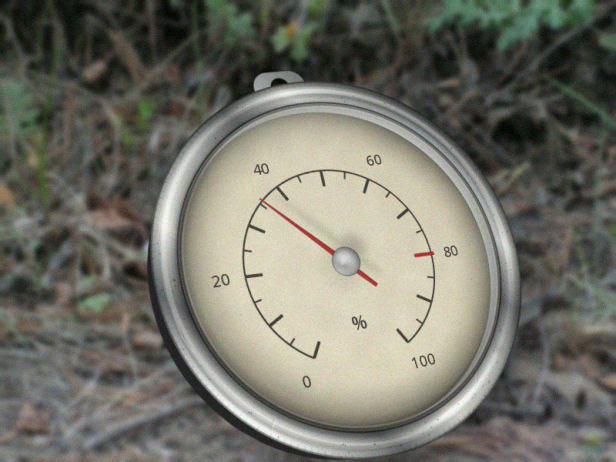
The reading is 35; %
